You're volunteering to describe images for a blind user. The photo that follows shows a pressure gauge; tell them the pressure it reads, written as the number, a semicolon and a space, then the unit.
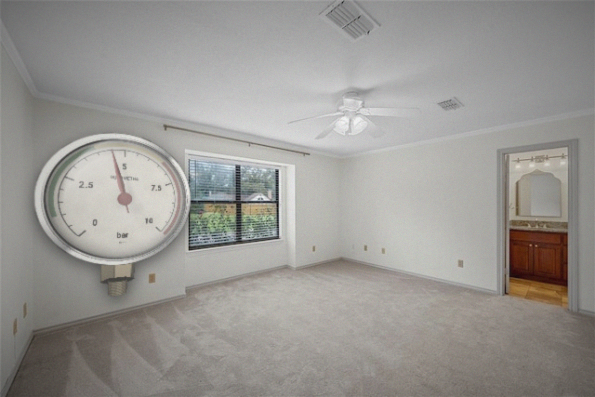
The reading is 4.5; bar
